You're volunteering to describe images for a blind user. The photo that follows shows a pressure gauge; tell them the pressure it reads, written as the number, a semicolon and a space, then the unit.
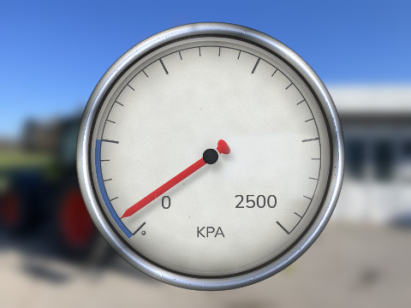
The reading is 100; kPa
